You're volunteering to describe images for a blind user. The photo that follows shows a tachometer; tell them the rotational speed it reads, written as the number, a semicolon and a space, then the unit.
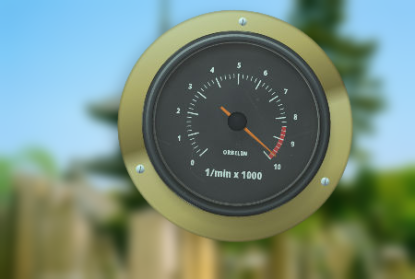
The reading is 9800; rpm
